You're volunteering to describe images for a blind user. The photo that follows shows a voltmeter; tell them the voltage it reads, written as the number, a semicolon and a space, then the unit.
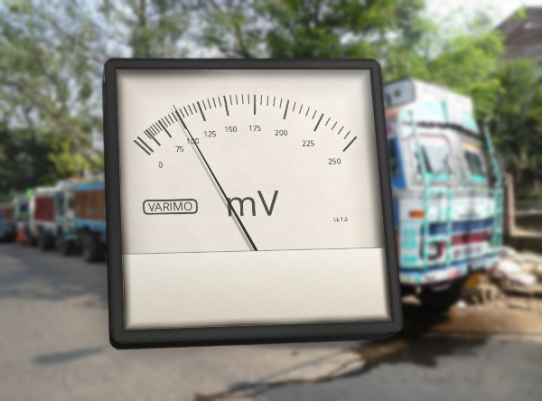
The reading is 100; mV
